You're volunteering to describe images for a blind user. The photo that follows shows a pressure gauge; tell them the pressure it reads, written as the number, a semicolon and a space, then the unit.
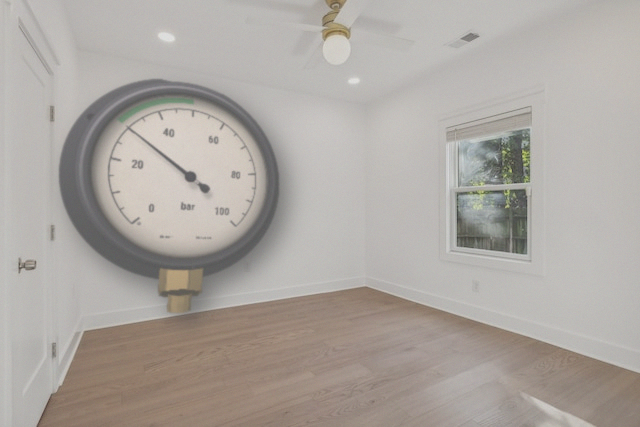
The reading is 30; bar
